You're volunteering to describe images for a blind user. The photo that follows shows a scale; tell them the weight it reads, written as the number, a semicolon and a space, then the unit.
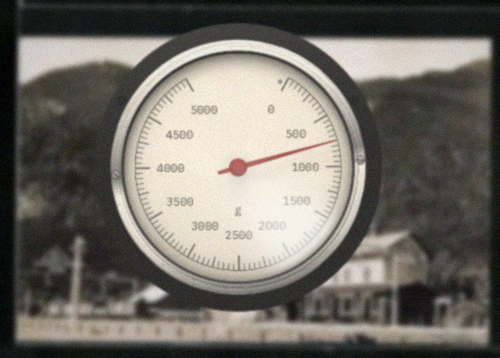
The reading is 750; g
